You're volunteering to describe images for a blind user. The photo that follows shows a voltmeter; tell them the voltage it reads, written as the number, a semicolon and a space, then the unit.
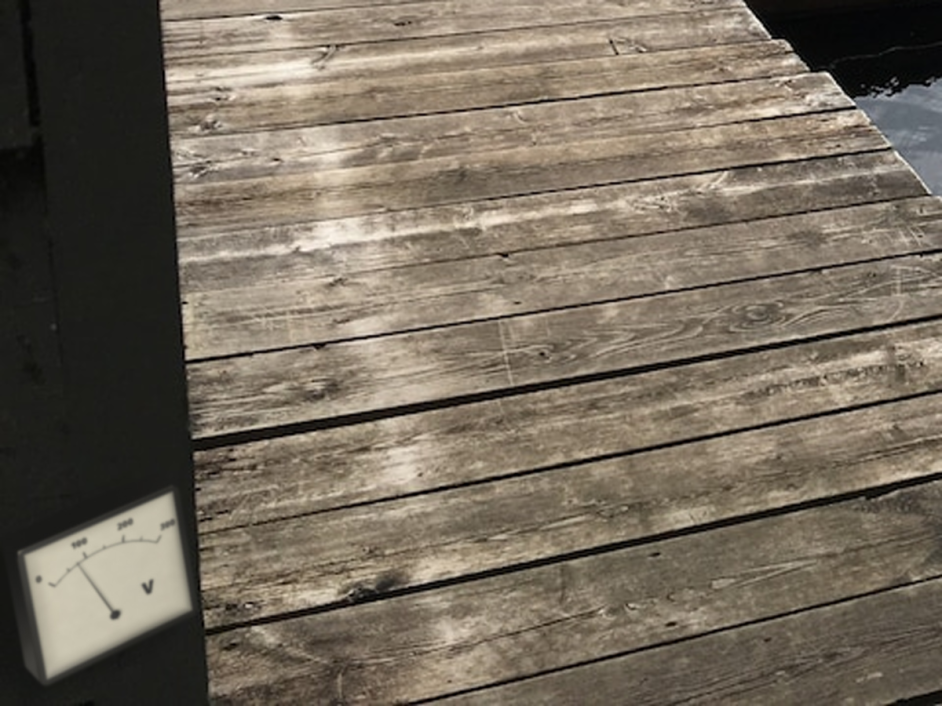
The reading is 75; V
